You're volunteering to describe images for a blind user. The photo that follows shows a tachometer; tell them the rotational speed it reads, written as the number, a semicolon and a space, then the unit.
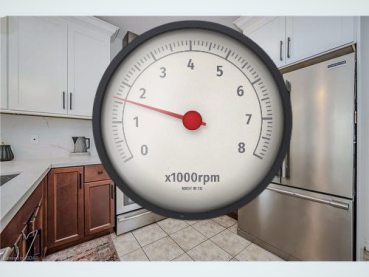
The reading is 1600; rpm
